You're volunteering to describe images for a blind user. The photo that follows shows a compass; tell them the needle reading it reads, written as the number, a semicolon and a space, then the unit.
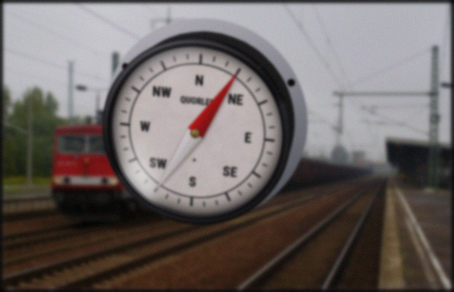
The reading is 30; °
